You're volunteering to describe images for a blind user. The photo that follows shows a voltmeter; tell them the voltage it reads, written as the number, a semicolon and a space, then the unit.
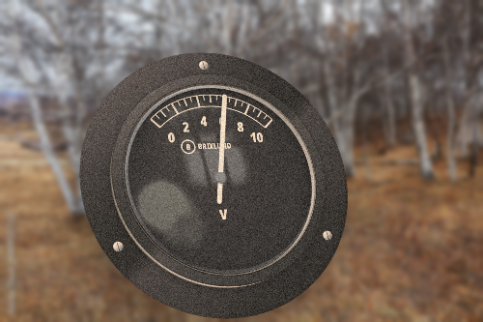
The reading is 6; V
